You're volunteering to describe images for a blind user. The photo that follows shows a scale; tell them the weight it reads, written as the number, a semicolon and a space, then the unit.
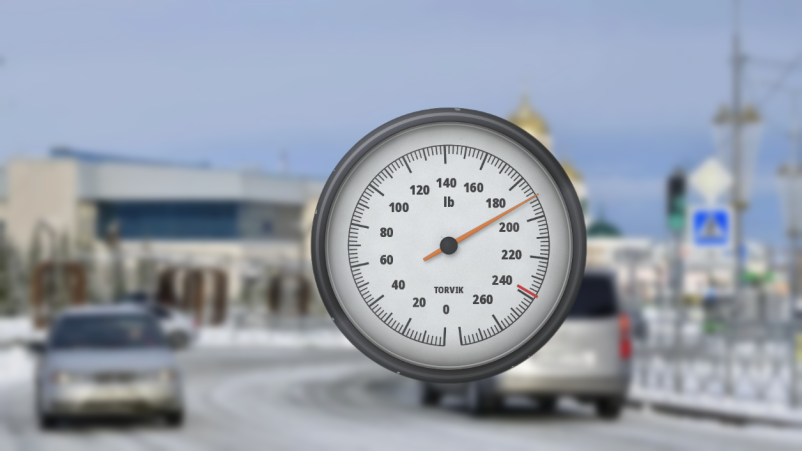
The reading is 190; lb
